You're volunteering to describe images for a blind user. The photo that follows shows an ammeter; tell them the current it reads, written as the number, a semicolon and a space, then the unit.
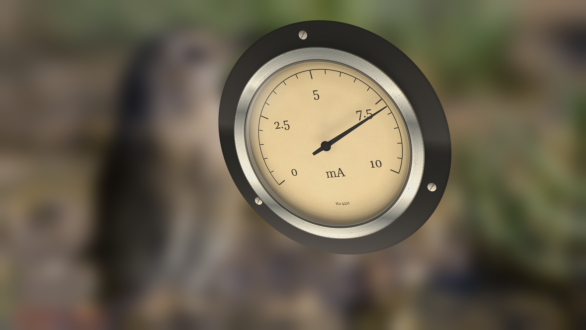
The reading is 7.75; mA
